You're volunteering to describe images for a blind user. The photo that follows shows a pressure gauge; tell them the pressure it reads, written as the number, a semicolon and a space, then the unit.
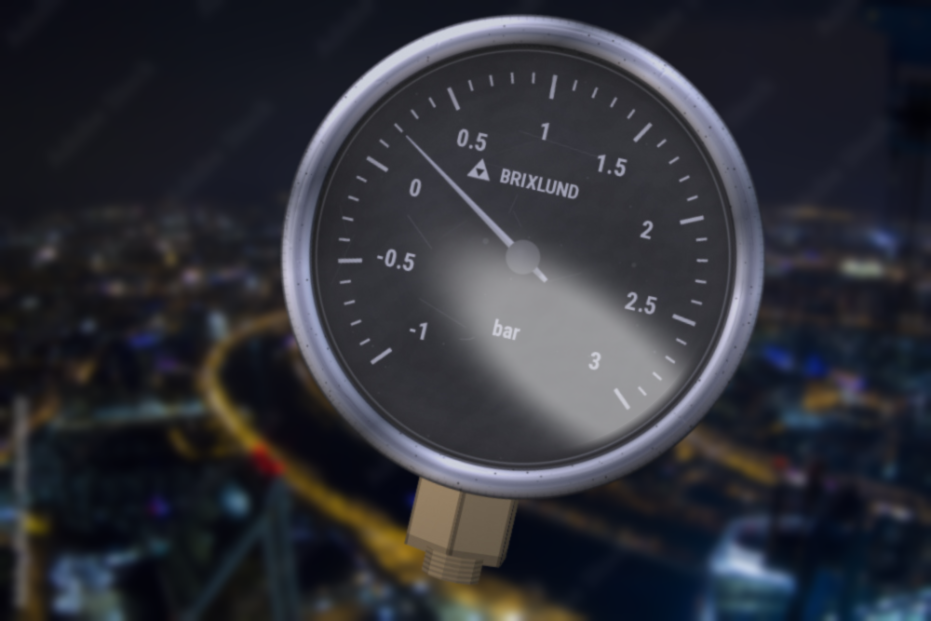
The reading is 0.2; bar
